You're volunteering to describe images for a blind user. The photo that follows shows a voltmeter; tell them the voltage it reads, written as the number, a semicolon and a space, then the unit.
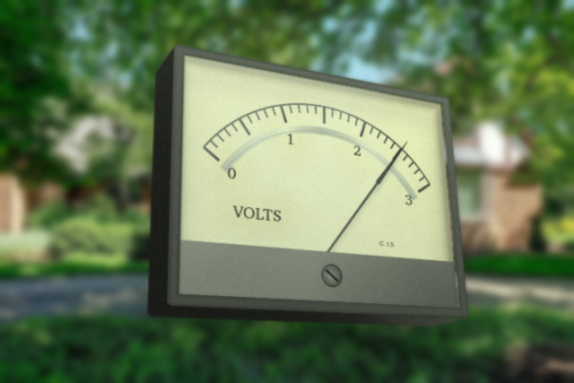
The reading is 2.5; V
